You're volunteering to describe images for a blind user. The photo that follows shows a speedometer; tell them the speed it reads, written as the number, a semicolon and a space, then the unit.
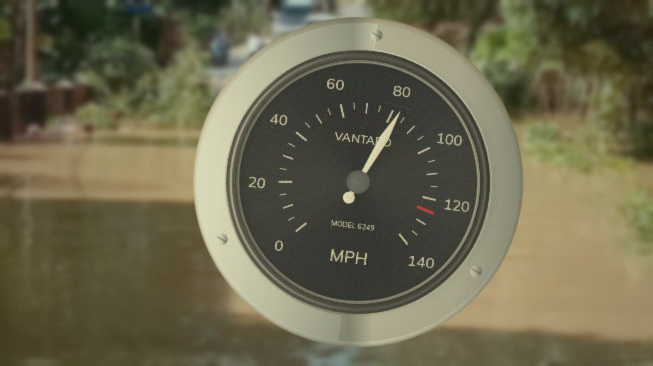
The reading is 82.5; mph
